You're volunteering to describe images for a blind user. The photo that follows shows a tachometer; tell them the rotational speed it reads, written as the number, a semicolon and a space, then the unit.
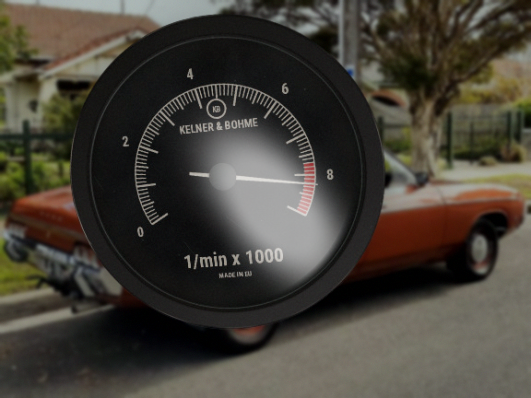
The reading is 8200; rpm
